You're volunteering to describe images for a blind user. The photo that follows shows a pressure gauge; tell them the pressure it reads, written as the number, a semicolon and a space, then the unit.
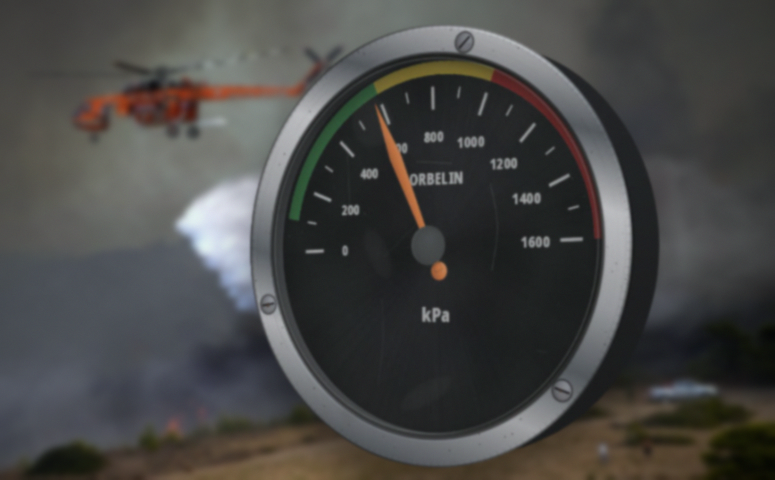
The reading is 600; kPa
